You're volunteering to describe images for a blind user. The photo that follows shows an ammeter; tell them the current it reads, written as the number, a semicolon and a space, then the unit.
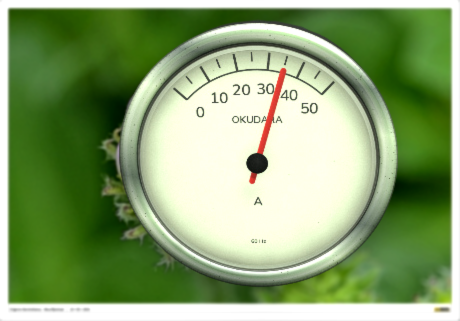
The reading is 35; A
